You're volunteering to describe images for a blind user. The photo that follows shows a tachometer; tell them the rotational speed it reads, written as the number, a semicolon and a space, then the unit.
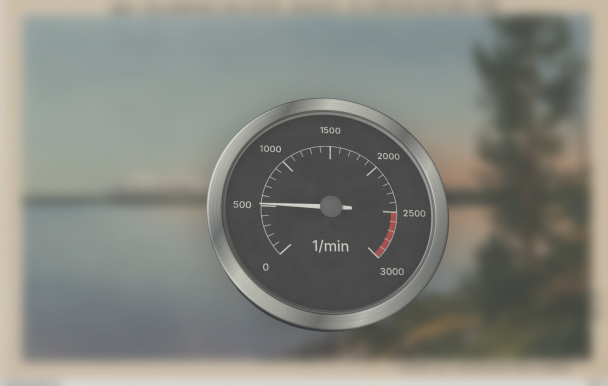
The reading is 500; rpm
